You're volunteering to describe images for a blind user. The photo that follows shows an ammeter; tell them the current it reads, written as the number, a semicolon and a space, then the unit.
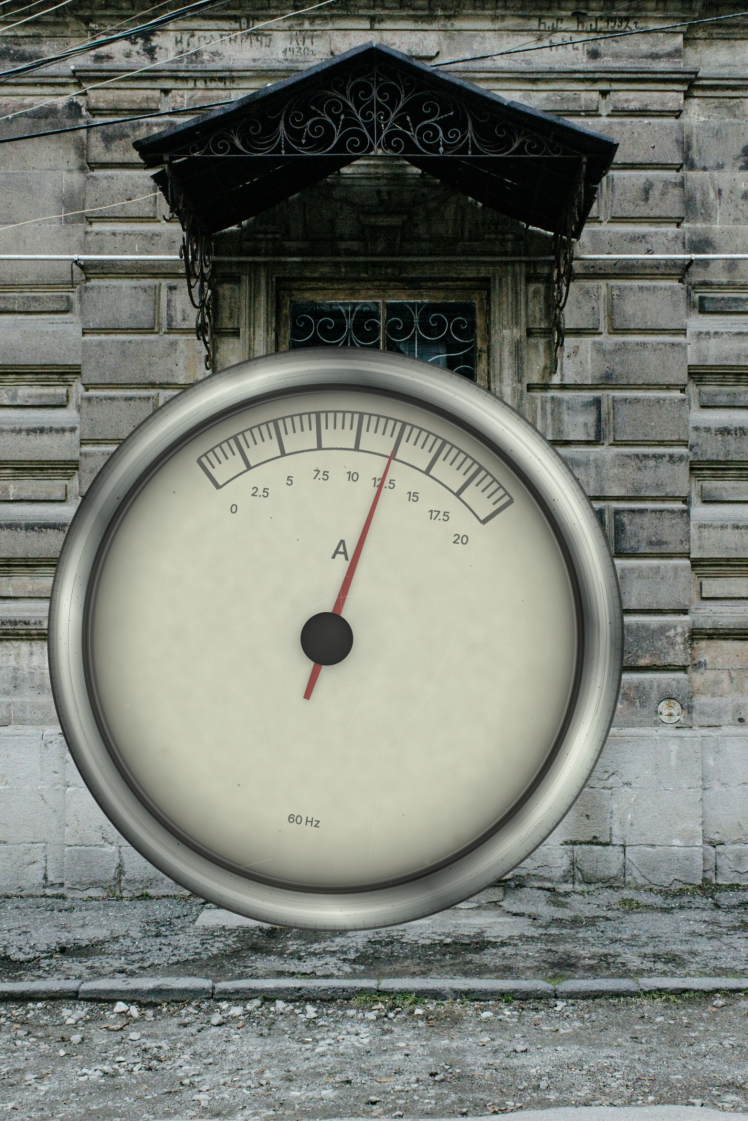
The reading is 12.5; A
